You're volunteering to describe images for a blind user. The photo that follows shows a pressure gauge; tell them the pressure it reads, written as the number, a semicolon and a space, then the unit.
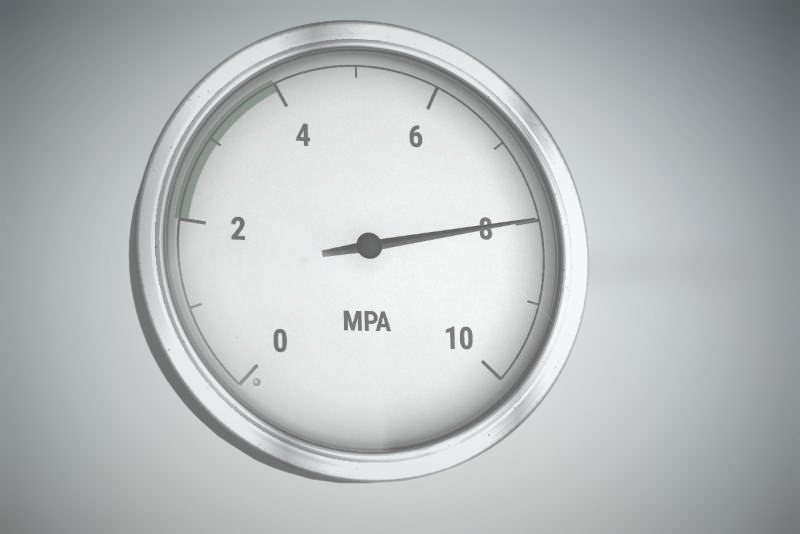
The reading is 8; MPa
